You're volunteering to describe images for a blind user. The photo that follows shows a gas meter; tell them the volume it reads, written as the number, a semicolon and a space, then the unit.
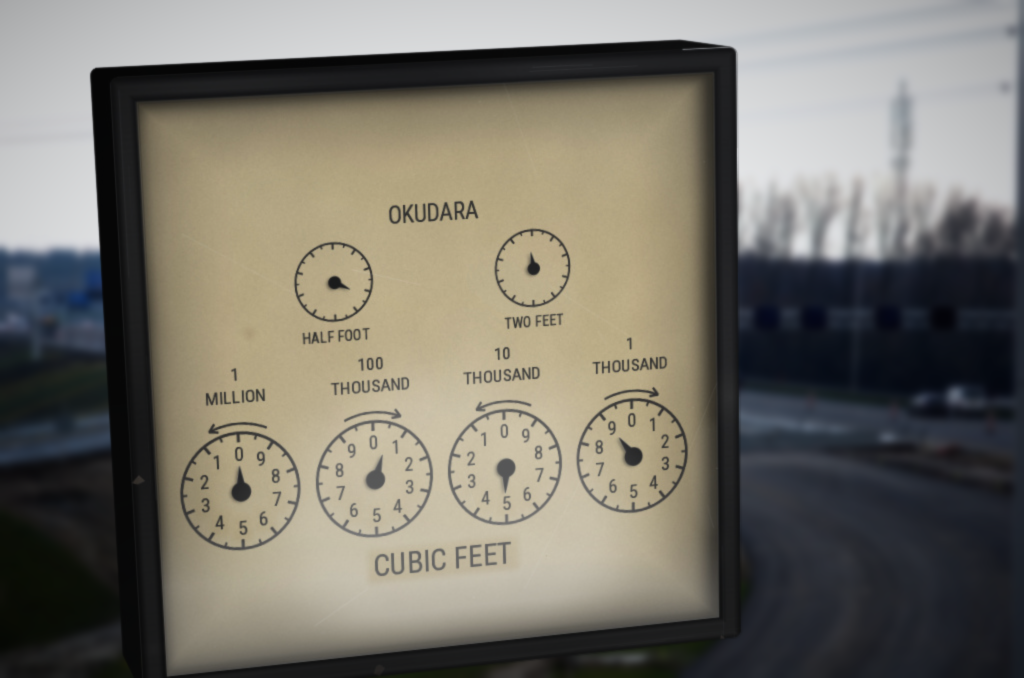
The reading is 4900; ft³
